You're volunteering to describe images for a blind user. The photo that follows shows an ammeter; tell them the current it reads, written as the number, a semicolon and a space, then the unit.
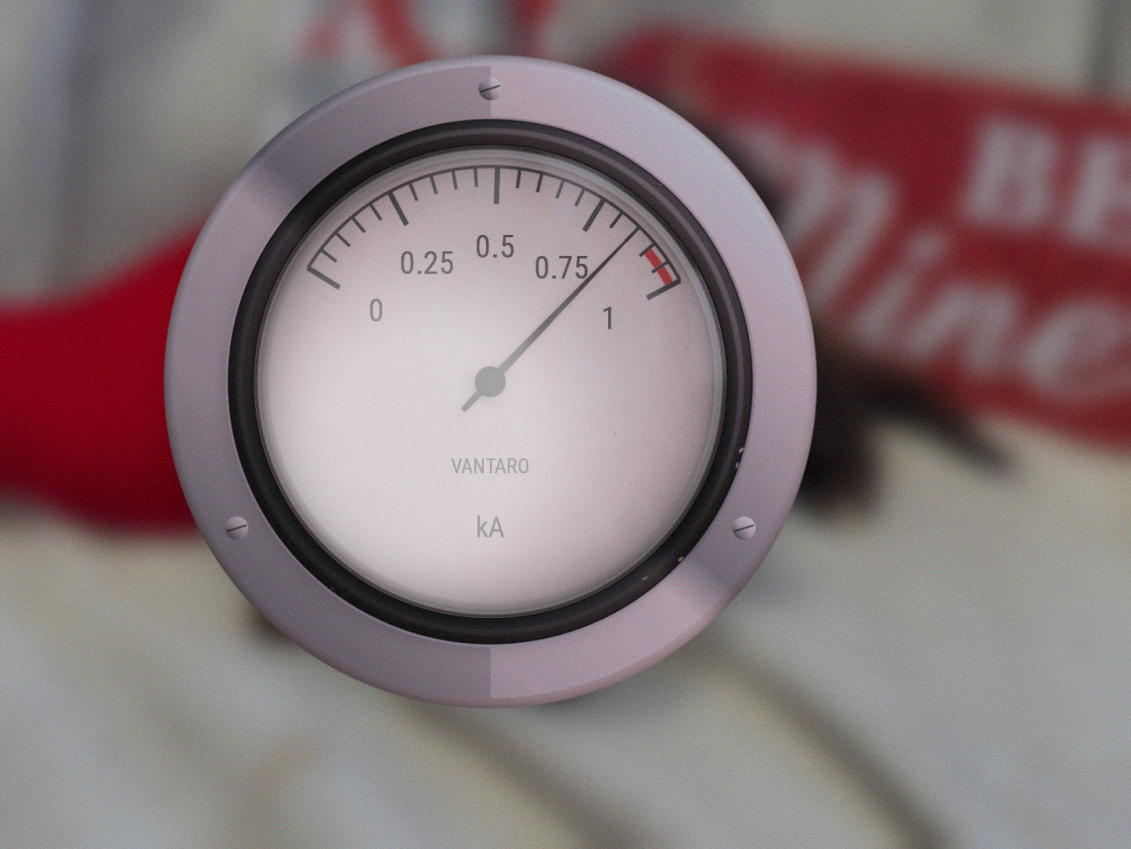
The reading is 0.85; kA
